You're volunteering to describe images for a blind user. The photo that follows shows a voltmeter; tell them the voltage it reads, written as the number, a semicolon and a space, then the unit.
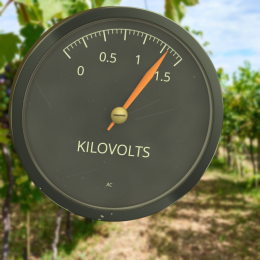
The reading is 1.3; kV
